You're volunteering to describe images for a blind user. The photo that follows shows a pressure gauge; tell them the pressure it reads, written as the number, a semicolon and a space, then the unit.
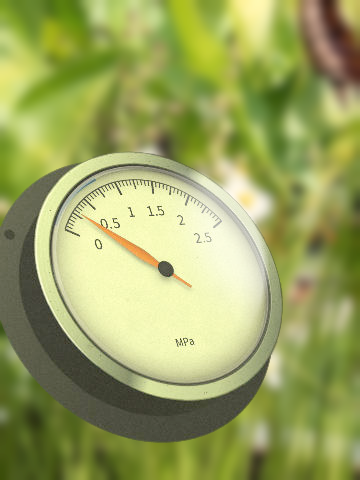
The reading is 0.25; MPa
